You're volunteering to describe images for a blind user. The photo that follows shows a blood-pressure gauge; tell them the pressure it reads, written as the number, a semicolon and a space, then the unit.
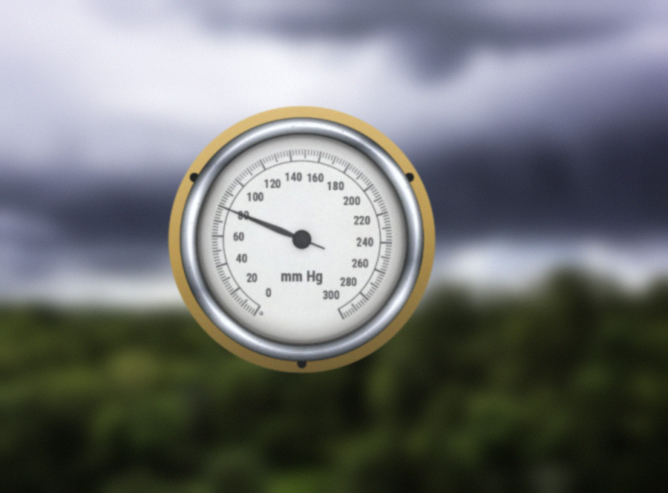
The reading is 80; mmHg
